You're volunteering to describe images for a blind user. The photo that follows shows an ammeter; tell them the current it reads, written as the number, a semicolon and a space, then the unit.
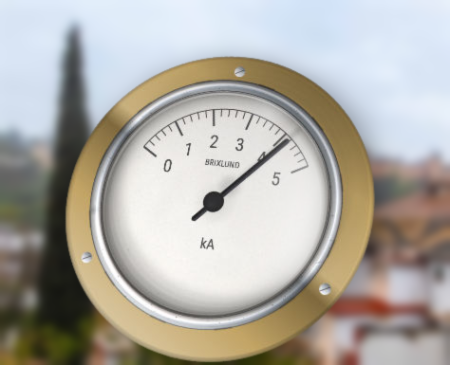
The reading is 4.2; kA
